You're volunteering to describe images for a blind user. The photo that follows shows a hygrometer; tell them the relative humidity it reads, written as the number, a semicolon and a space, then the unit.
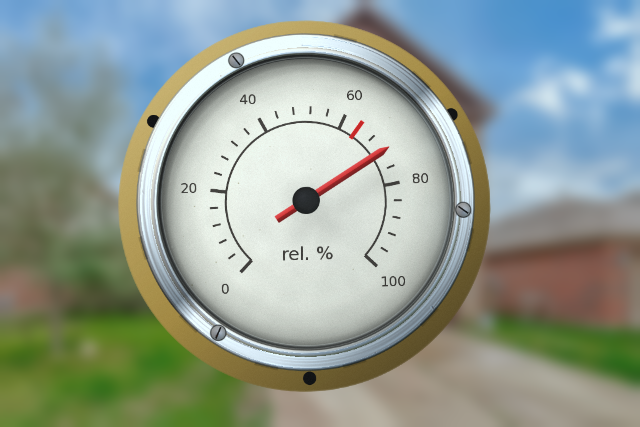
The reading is 72; %
